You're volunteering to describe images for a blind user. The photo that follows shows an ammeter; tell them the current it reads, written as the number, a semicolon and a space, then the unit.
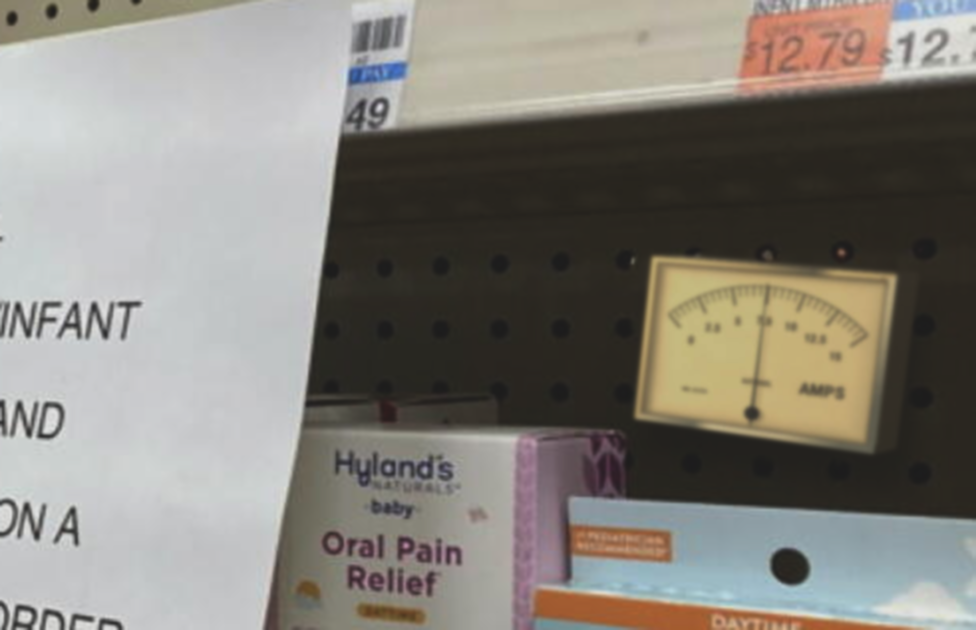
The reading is 7.5; A
